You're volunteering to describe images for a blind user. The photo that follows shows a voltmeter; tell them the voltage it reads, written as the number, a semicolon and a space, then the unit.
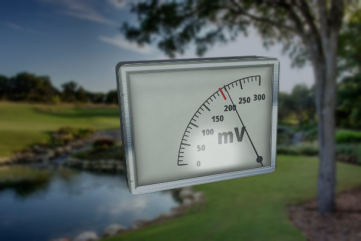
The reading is 210; mV
